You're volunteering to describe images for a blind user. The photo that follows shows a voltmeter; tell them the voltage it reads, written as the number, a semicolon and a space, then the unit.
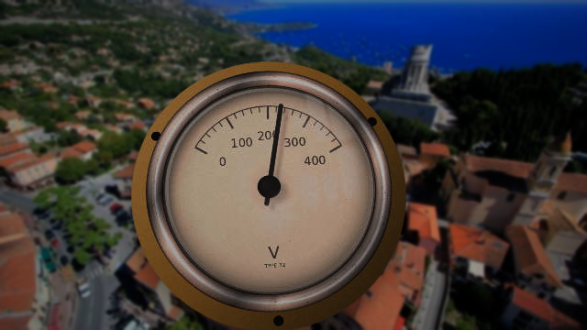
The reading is 230; V
